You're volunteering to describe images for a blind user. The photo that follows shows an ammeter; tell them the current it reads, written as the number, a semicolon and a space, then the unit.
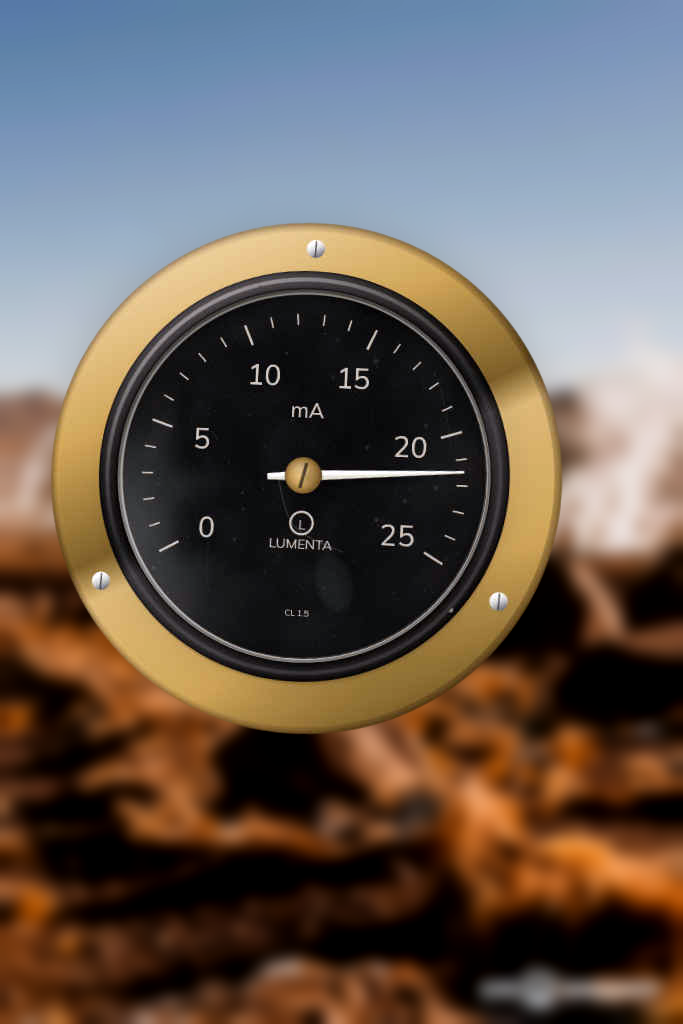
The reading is 21.5; mA
